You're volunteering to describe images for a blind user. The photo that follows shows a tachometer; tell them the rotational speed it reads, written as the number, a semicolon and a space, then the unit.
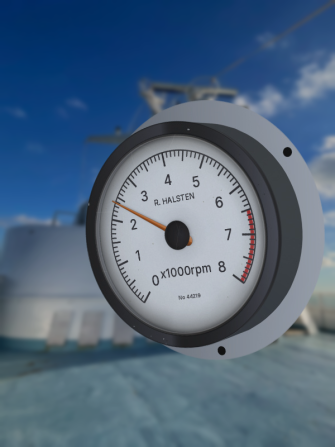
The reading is 2400; rpm
